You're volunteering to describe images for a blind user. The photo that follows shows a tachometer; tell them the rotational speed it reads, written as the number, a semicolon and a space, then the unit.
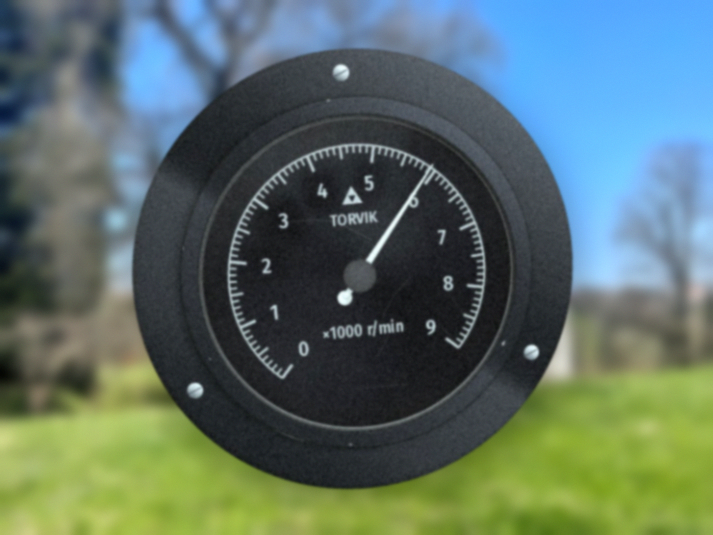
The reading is 5900; rpm
